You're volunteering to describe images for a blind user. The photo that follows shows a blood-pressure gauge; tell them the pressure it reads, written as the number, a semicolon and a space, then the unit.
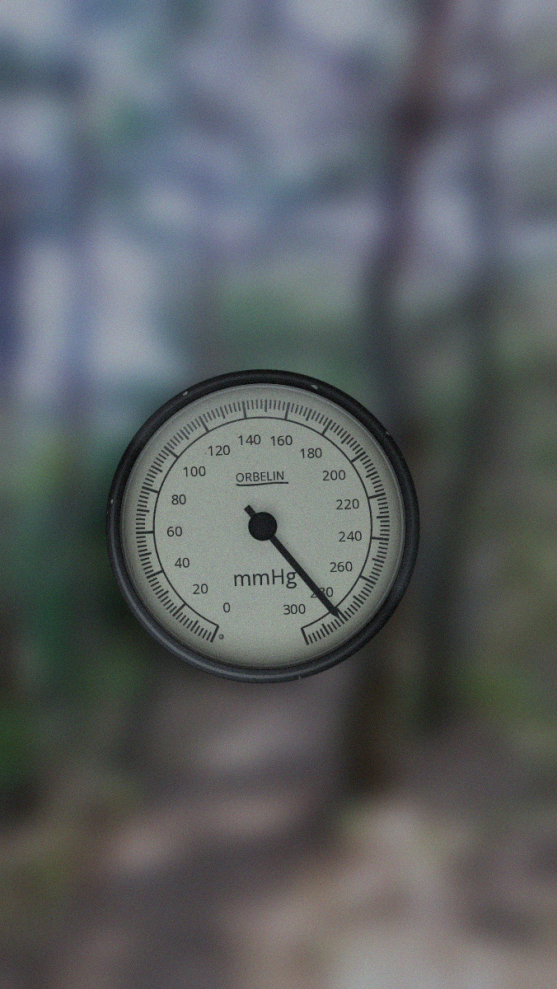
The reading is 282; mmHg
